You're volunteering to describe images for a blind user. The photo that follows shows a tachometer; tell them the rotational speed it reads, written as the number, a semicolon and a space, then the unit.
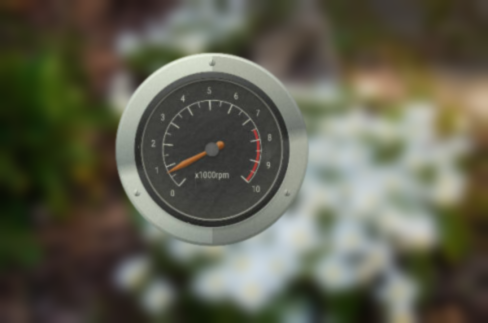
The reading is 750; rpm
